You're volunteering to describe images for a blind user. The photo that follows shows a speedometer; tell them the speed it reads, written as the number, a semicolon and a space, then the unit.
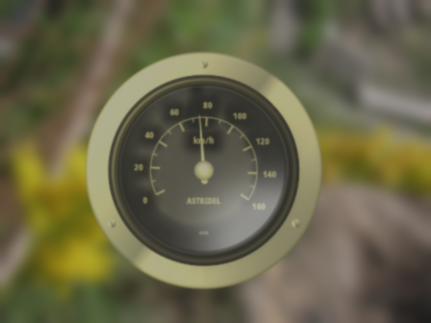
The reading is 75; km/h
